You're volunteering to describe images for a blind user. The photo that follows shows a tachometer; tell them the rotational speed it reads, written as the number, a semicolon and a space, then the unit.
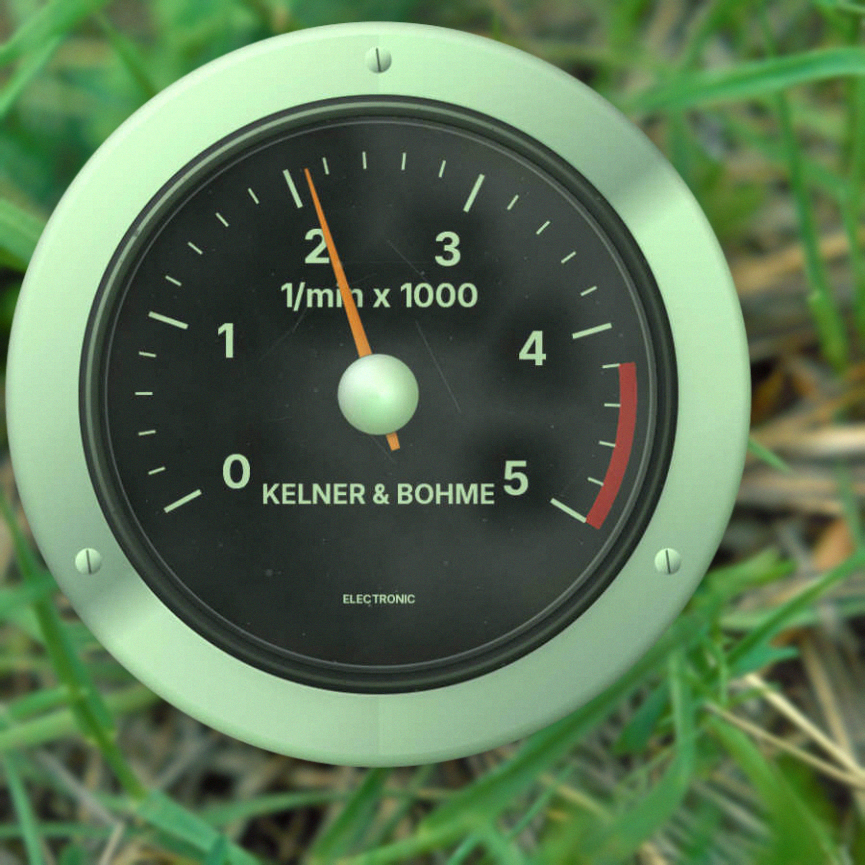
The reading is 2100; rpm
